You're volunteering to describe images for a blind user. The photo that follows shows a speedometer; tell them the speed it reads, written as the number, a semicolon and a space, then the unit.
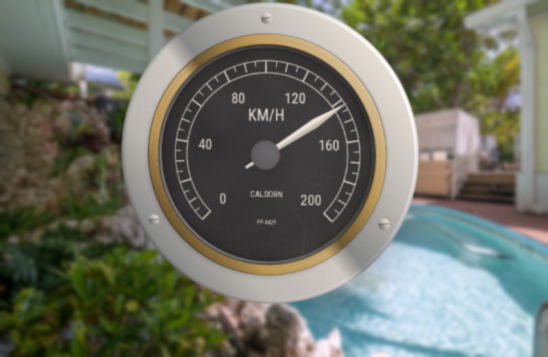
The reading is 142.5; km/h
